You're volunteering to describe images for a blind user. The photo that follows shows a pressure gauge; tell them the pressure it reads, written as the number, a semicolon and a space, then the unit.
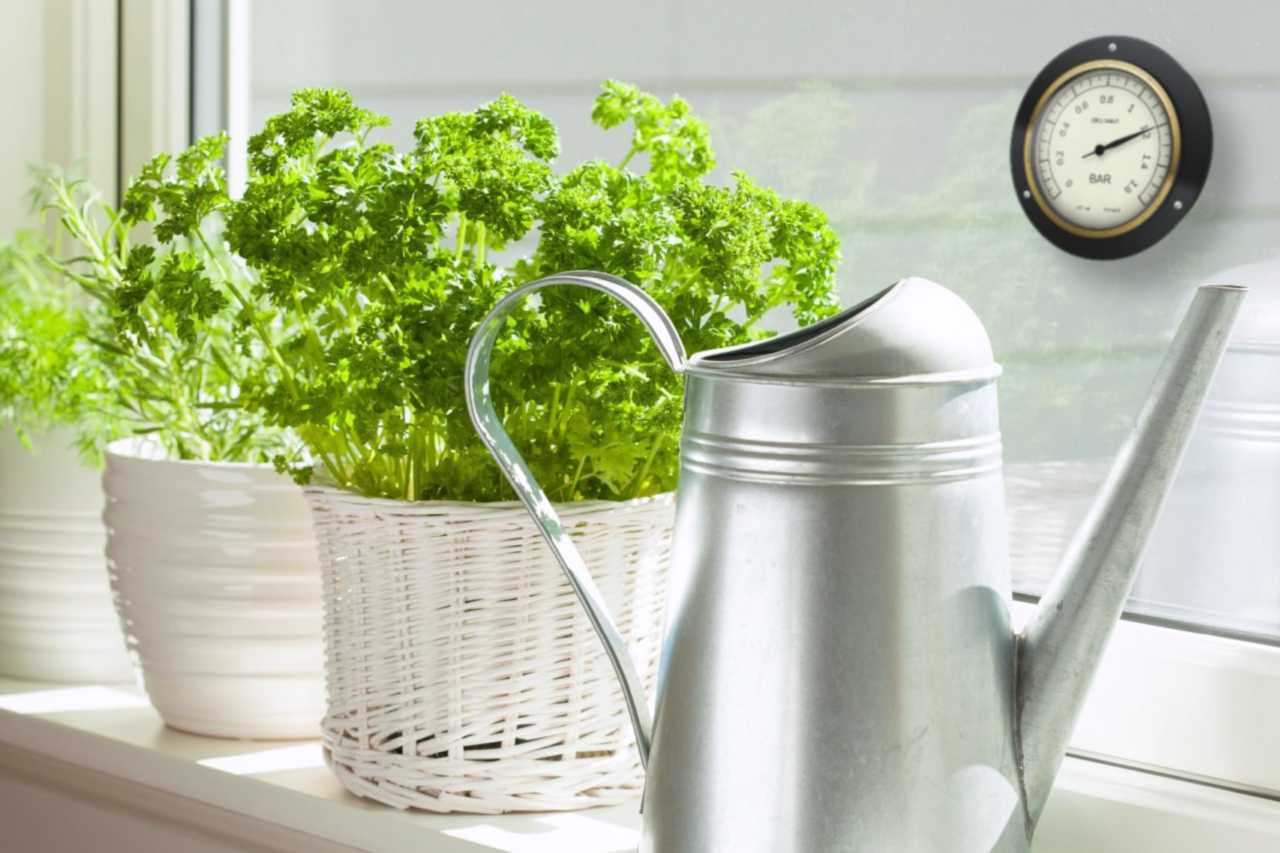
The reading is 1.2; bar
